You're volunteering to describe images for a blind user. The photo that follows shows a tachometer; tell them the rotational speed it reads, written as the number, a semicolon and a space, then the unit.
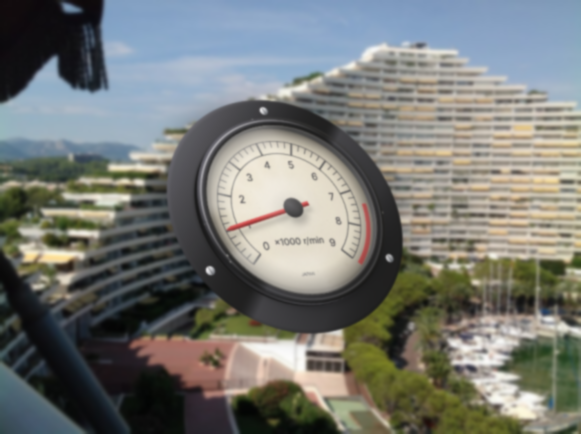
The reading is 1000; rpm
